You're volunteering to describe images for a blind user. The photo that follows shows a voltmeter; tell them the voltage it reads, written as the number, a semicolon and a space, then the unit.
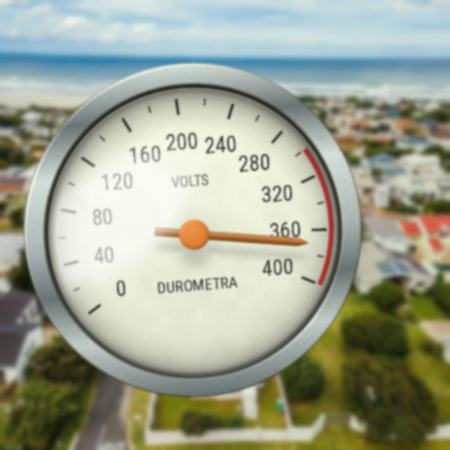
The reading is 370; V
